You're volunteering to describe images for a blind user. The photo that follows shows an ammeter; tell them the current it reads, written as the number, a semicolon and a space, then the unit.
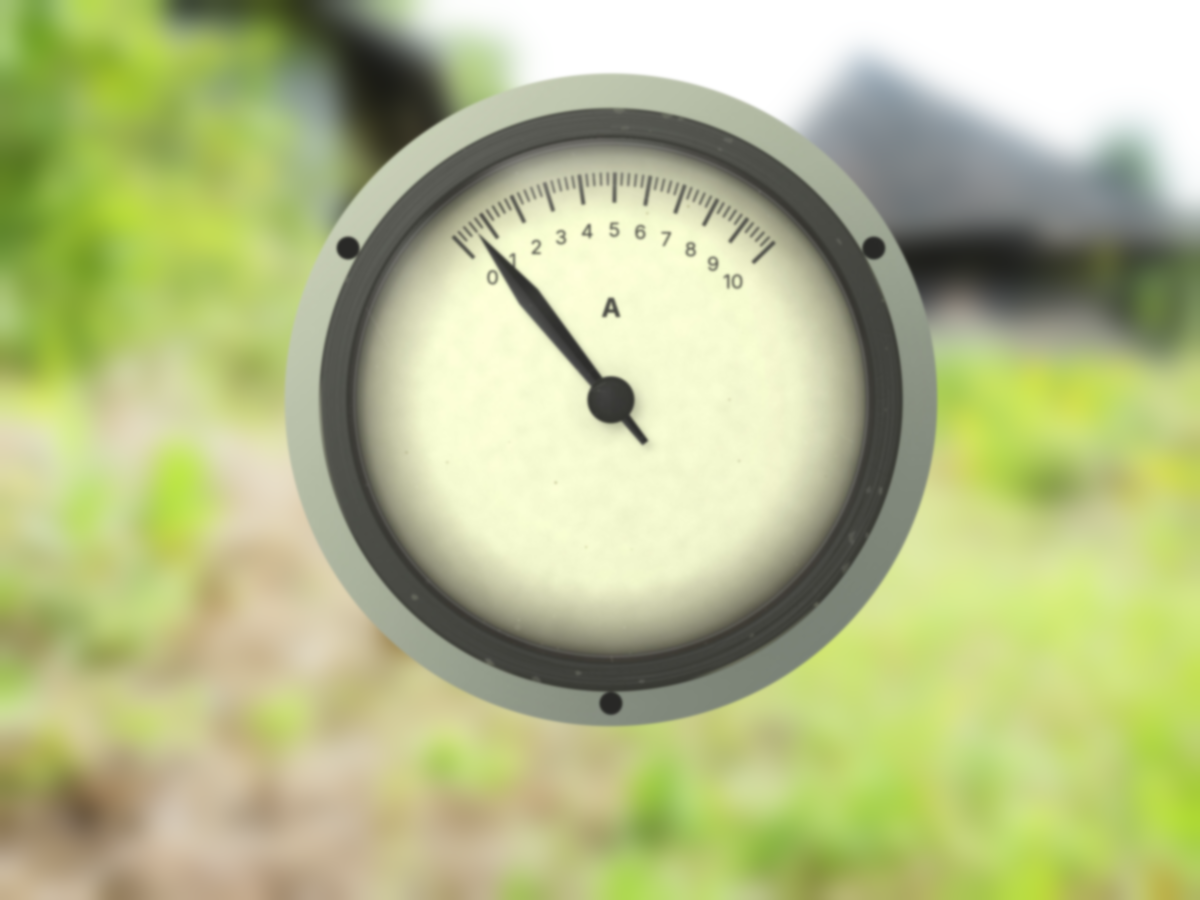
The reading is 0.6; A
